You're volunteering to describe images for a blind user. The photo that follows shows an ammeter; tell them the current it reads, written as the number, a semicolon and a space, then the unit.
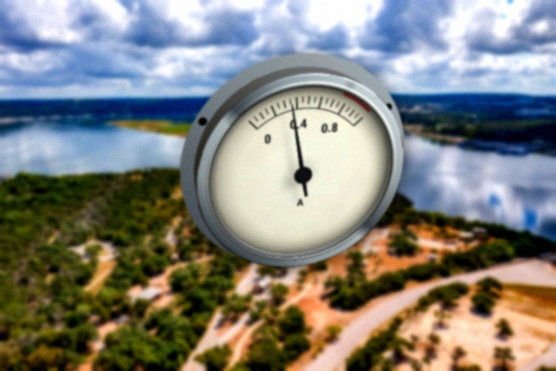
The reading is 0.35; A
